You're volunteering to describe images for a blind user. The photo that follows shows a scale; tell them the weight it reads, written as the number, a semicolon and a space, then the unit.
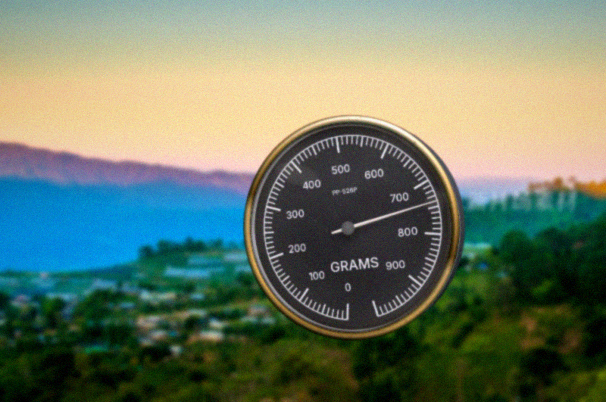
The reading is 740; g
